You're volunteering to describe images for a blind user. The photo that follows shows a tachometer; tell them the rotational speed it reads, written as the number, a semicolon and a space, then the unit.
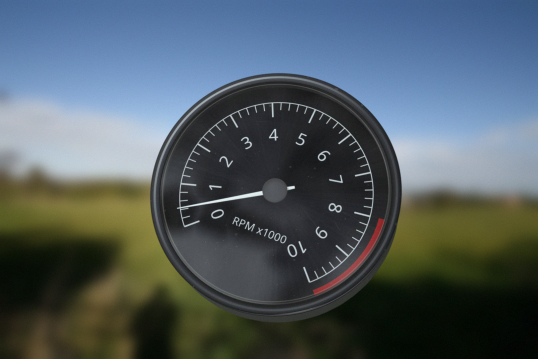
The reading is 400; rpm
